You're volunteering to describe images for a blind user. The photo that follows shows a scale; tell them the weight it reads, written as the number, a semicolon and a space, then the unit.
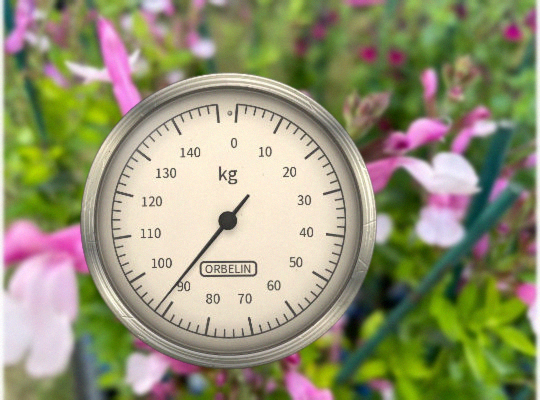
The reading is 92; kg
